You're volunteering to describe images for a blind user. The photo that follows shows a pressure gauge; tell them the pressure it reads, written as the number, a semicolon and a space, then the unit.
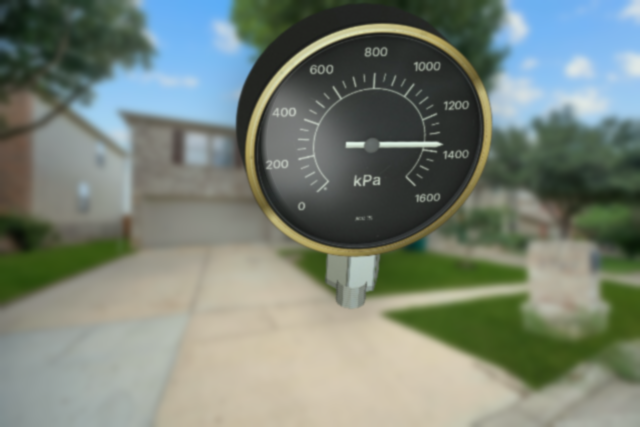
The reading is 1350; kPa
